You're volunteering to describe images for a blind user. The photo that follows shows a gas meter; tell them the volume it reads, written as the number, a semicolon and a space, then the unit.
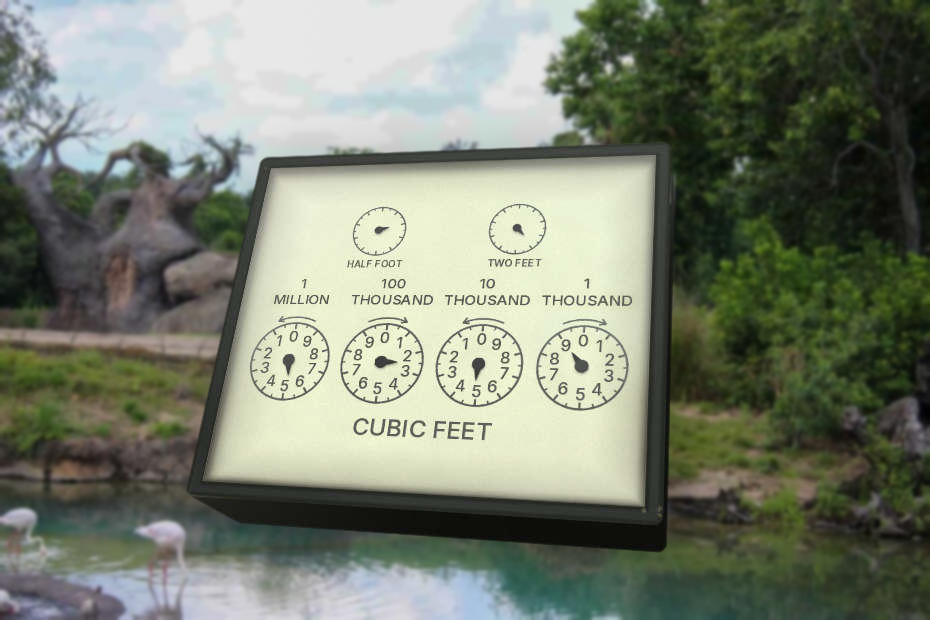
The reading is 524900; ft³
